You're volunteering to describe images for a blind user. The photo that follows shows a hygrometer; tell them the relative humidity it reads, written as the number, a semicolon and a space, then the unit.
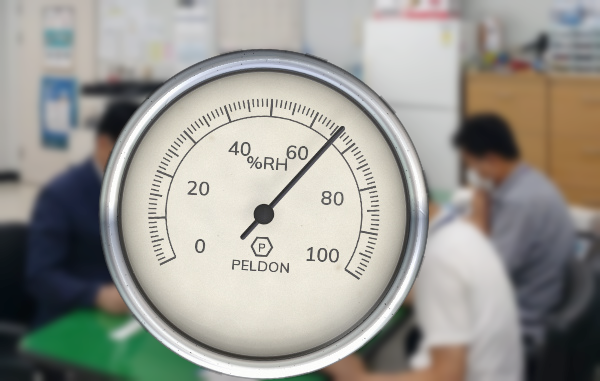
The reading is 66; %
